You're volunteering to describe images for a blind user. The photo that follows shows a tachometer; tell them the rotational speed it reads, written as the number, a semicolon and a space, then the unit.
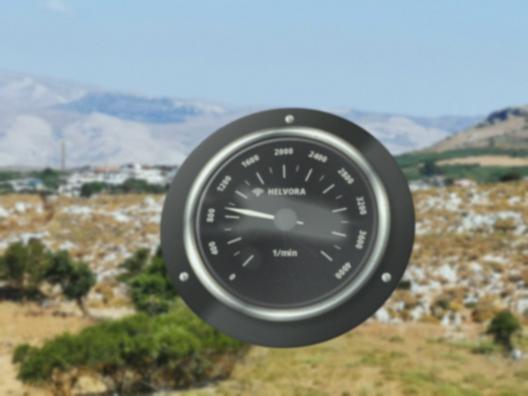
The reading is 900; rpm
